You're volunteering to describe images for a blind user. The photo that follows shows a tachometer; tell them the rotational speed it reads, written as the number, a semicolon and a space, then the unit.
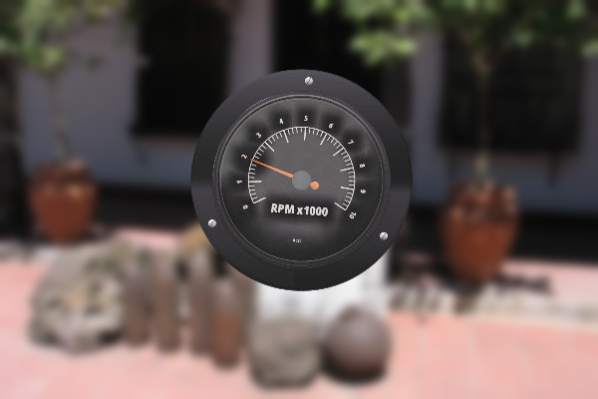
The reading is 2000; rpm
